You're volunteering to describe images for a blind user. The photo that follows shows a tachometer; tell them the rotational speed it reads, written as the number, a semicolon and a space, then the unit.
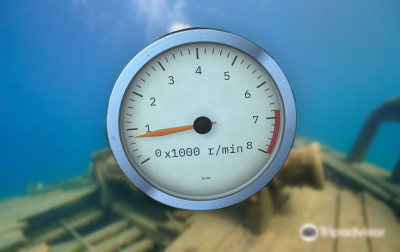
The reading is 800; rpm
